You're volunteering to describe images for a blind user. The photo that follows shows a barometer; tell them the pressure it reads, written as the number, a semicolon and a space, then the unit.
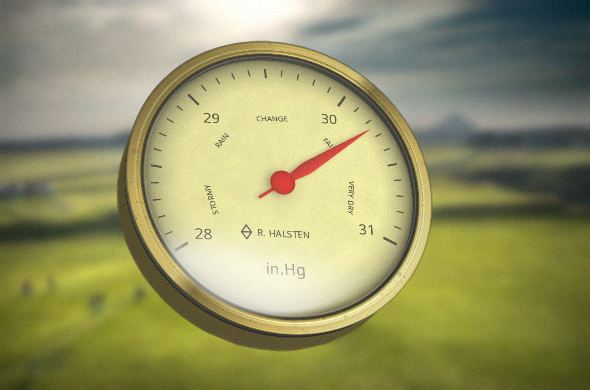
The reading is 30.25; inHg
